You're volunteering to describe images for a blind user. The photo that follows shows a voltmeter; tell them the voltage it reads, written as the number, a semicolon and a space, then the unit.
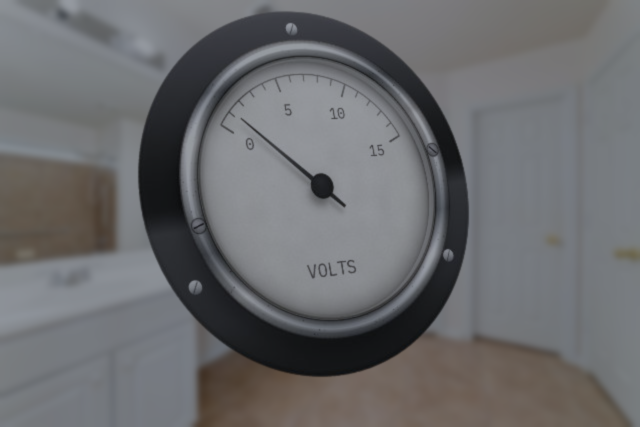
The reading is 1; V
